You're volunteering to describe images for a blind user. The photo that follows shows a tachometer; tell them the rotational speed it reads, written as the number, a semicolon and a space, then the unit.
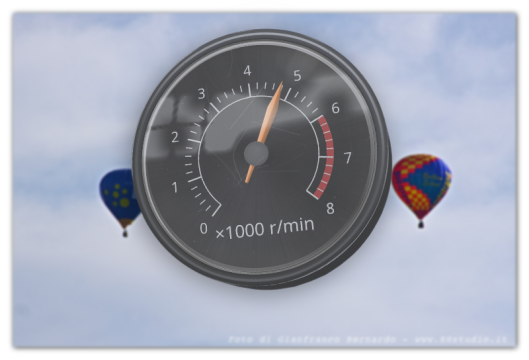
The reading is 4800; rpm
